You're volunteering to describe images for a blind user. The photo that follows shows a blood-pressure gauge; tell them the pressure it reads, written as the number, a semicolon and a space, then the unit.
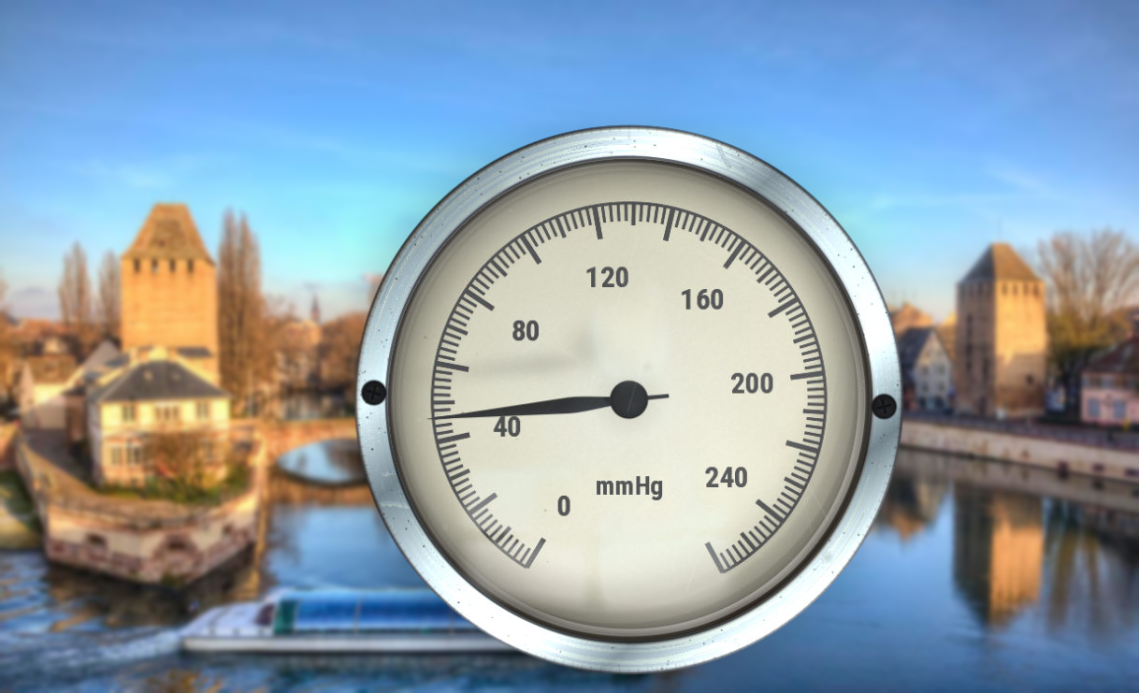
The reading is 46; mmHg
